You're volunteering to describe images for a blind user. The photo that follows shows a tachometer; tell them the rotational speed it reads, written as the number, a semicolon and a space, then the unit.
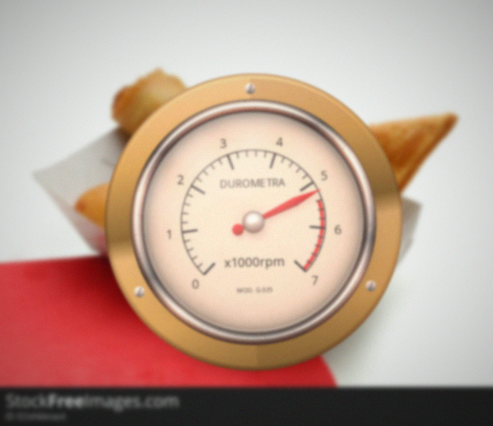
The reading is 5200; rpm
